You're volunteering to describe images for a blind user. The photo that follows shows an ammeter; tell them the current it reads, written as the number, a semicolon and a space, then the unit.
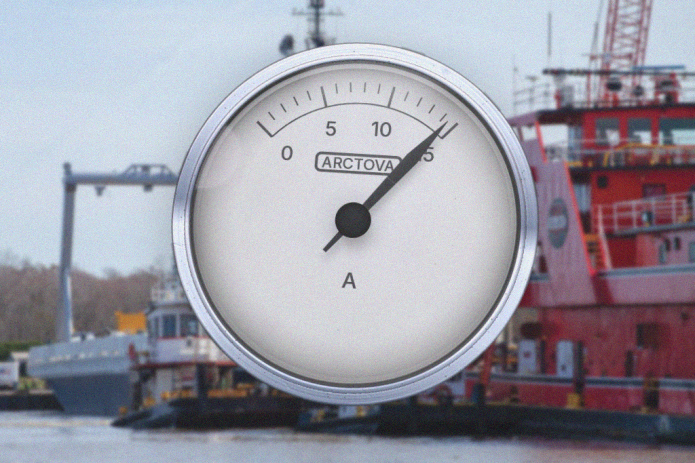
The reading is 14.5; A
